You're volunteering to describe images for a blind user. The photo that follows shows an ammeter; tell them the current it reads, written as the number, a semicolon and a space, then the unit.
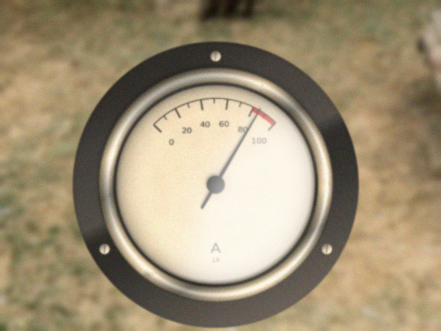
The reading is 85; A
